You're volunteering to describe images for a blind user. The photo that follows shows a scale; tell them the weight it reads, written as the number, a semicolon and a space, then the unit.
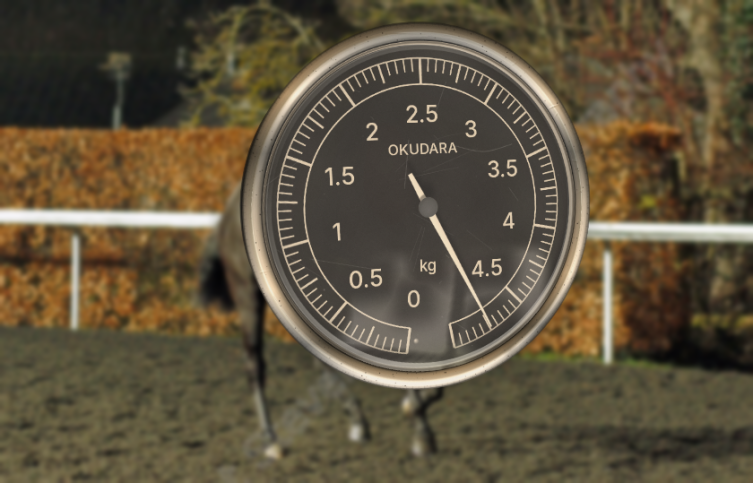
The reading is 4.75; kg
